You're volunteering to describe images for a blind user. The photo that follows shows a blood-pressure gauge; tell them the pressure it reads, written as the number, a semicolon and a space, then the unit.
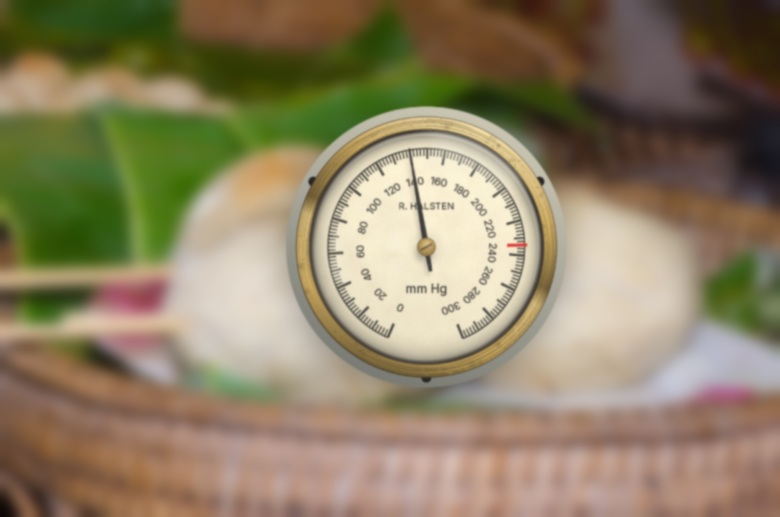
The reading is 140; mmHg
